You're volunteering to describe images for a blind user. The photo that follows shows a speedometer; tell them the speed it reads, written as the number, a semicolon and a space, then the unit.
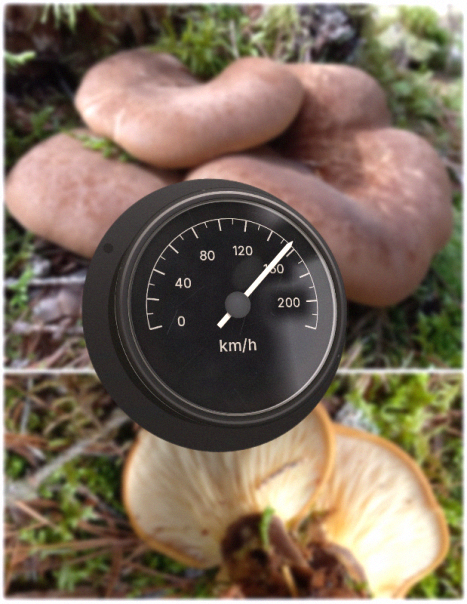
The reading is 155; km/h
